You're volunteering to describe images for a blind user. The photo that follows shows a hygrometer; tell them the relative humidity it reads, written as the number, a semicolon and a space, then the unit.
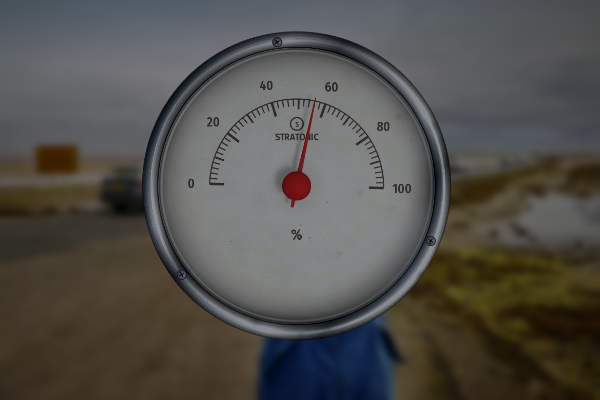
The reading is 56; %
